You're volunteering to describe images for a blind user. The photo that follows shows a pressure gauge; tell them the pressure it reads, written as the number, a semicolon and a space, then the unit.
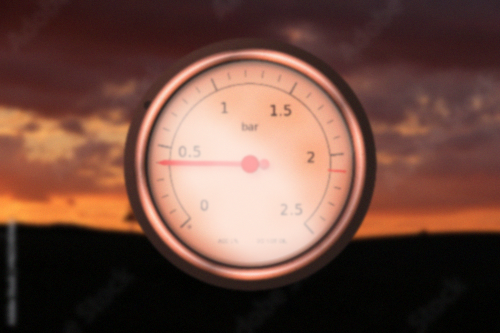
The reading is 0.4; bar
